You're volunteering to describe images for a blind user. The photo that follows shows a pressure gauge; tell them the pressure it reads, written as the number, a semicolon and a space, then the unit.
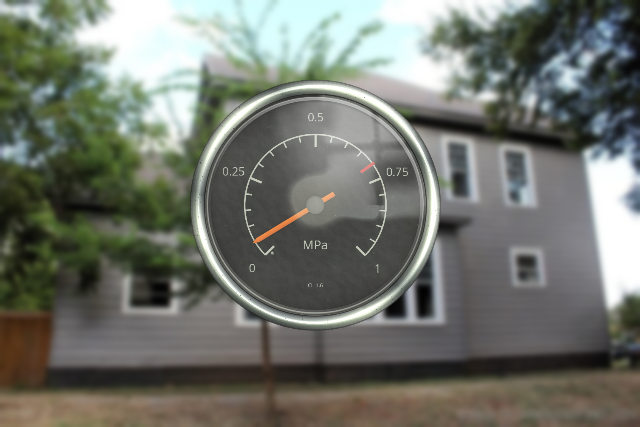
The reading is 0.05; MPa
